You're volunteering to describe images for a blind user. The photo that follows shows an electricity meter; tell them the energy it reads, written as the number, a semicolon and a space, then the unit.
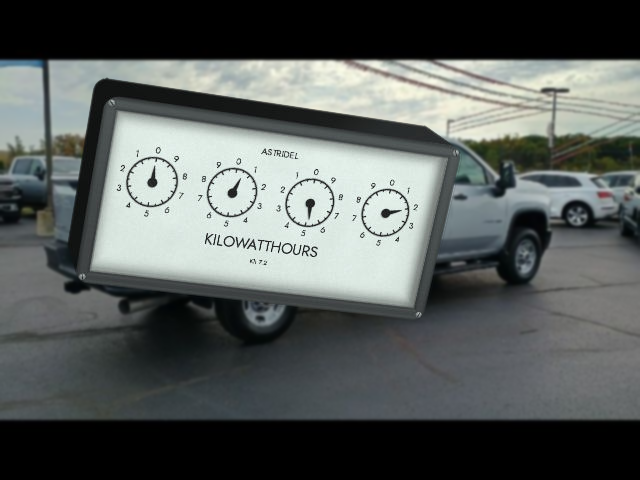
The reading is 52; kWh
